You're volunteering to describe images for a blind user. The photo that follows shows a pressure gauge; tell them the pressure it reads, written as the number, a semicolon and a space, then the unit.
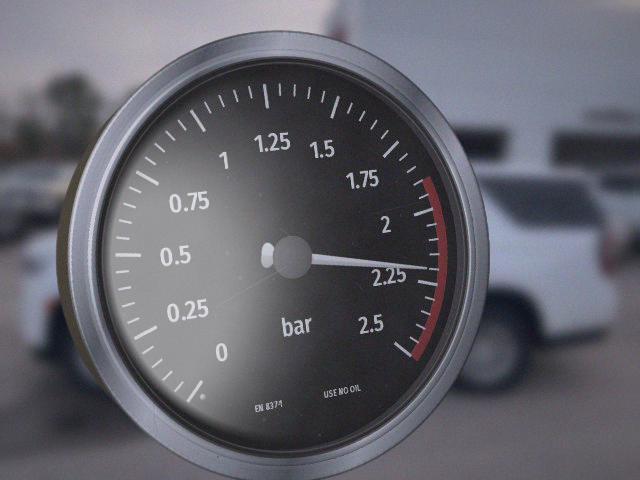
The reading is 2.2; bar
